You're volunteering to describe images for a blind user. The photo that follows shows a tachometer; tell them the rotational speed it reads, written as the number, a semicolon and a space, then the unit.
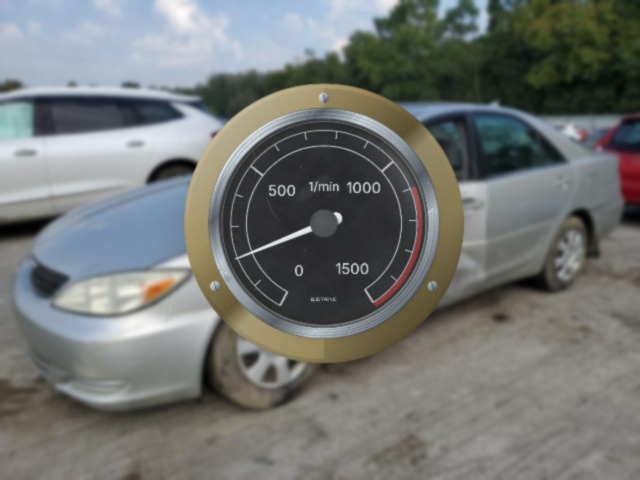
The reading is 200; rpm
